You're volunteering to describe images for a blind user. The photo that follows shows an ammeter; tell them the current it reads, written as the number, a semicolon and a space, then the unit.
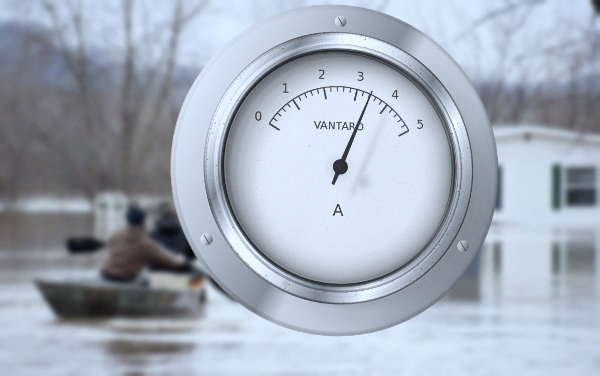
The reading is 3.4; A
